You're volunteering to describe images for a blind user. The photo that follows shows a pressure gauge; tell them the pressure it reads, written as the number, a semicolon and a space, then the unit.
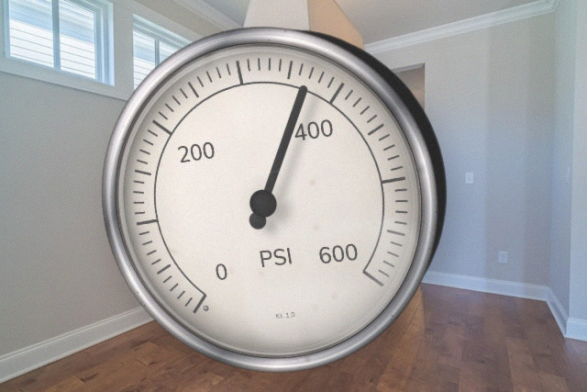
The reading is 370; psi
